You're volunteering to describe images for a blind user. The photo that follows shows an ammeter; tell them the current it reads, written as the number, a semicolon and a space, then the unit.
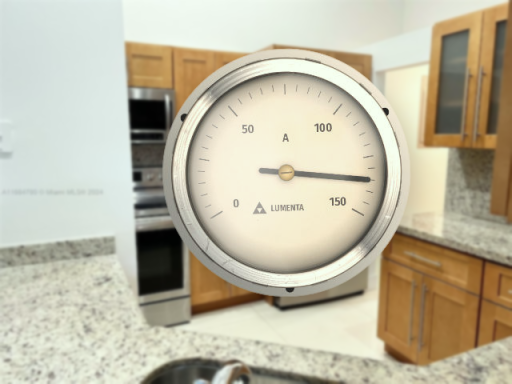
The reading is 135; A
